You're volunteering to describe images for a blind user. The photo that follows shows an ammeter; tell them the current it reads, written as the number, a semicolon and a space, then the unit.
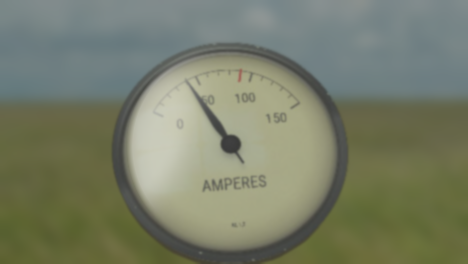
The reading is 40; A
